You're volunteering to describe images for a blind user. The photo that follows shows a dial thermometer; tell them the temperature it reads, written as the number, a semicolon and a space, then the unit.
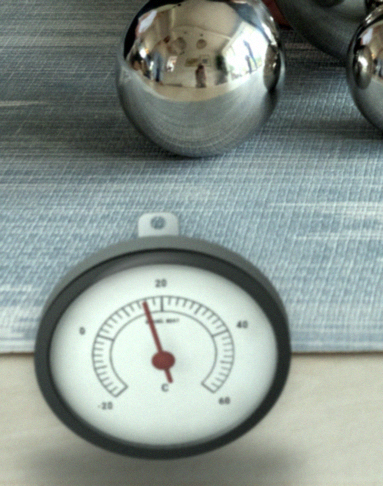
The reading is 16; °C
